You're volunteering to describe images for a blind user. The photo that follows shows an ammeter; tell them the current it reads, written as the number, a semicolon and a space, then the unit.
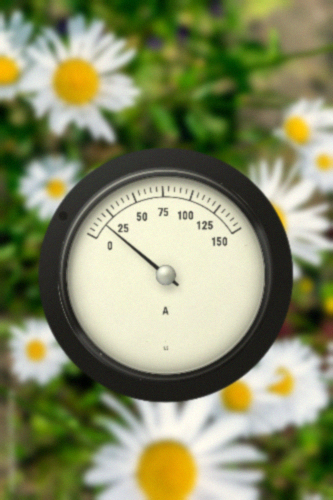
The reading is 15; A
